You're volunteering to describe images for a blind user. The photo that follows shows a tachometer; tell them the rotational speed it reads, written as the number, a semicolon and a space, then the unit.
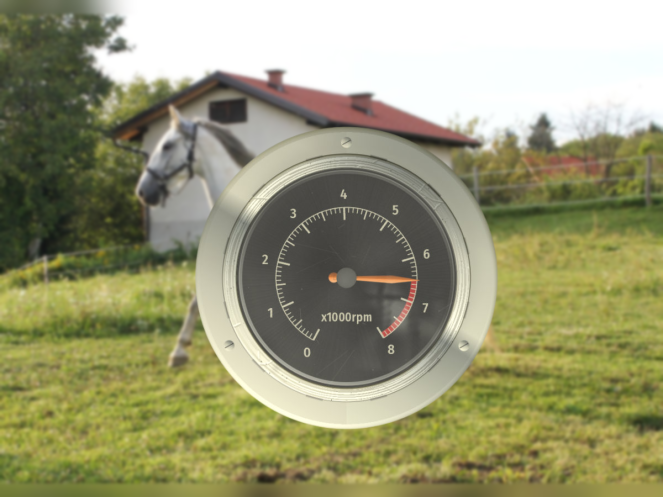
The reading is 6500; rpm
